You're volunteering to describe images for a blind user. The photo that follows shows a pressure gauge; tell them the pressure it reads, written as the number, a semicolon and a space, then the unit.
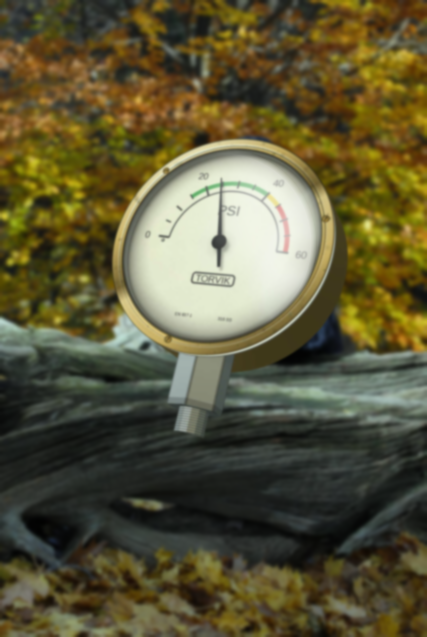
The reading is 25; psi
